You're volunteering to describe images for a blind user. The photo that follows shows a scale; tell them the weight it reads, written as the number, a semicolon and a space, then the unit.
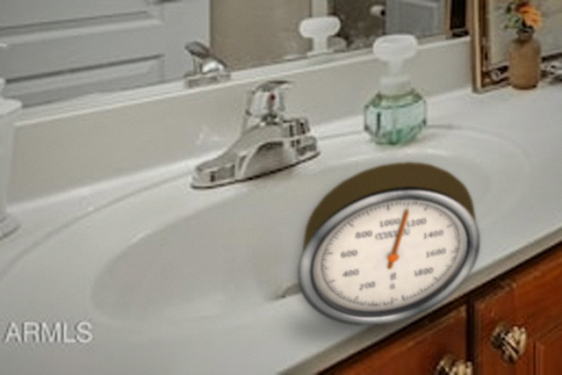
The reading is 1100; g
